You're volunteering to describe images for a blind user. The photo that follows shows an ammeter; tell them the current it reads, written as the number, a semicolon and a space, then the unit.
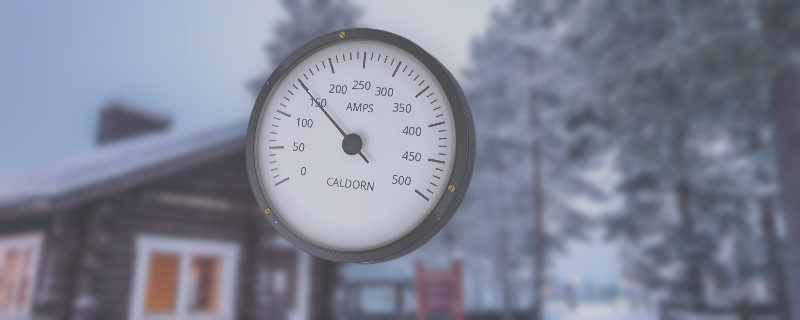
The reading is 150; A
